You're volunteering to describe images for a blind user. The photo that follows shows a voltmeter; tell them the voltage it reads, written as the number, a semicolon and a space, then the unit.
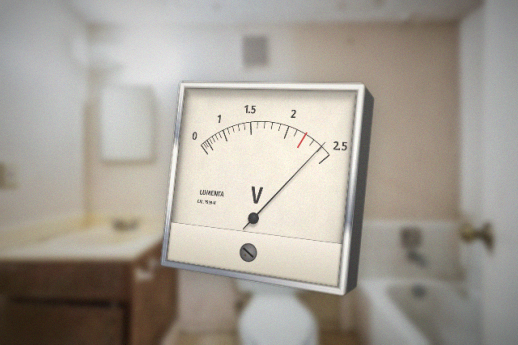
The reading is 2.4; V
